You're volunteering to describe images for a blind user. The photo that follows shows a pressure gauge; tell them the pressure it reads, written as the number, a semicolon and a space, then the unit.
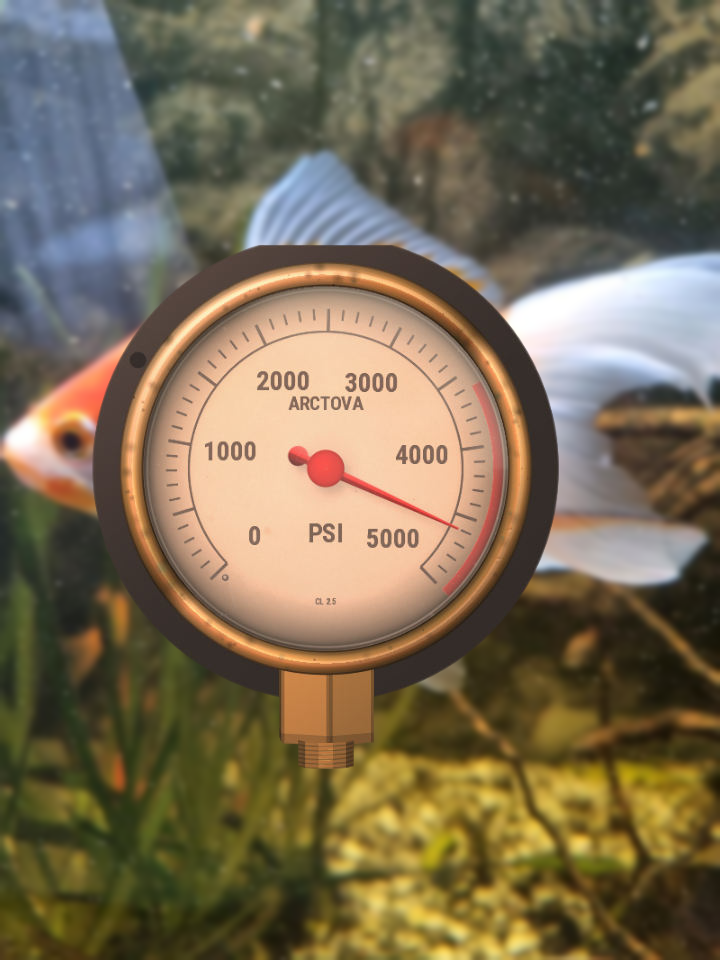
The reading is 4600; psi
